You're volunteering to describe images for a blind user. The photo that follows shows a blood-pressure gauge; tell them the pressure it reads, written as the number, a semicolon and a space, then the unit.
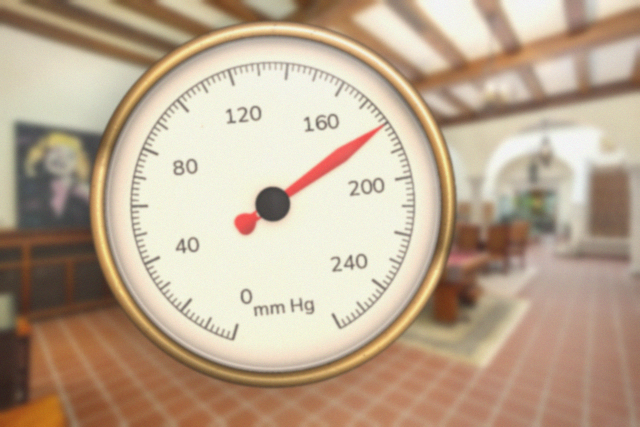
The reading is 180; mmHg
